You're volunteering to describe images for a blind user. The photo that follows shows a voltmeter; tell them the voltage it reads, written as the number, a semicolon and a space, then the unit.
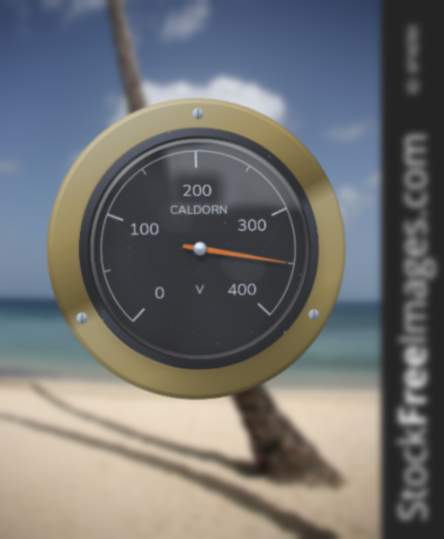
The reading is 350; V
